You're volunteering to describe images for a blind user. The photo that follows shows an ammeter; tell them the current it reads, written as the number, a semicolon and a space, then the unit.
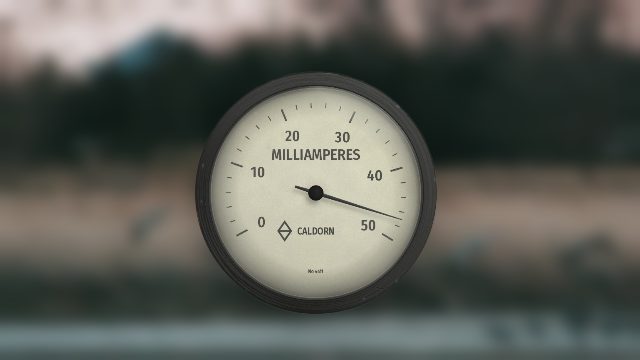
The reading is 47; mA
